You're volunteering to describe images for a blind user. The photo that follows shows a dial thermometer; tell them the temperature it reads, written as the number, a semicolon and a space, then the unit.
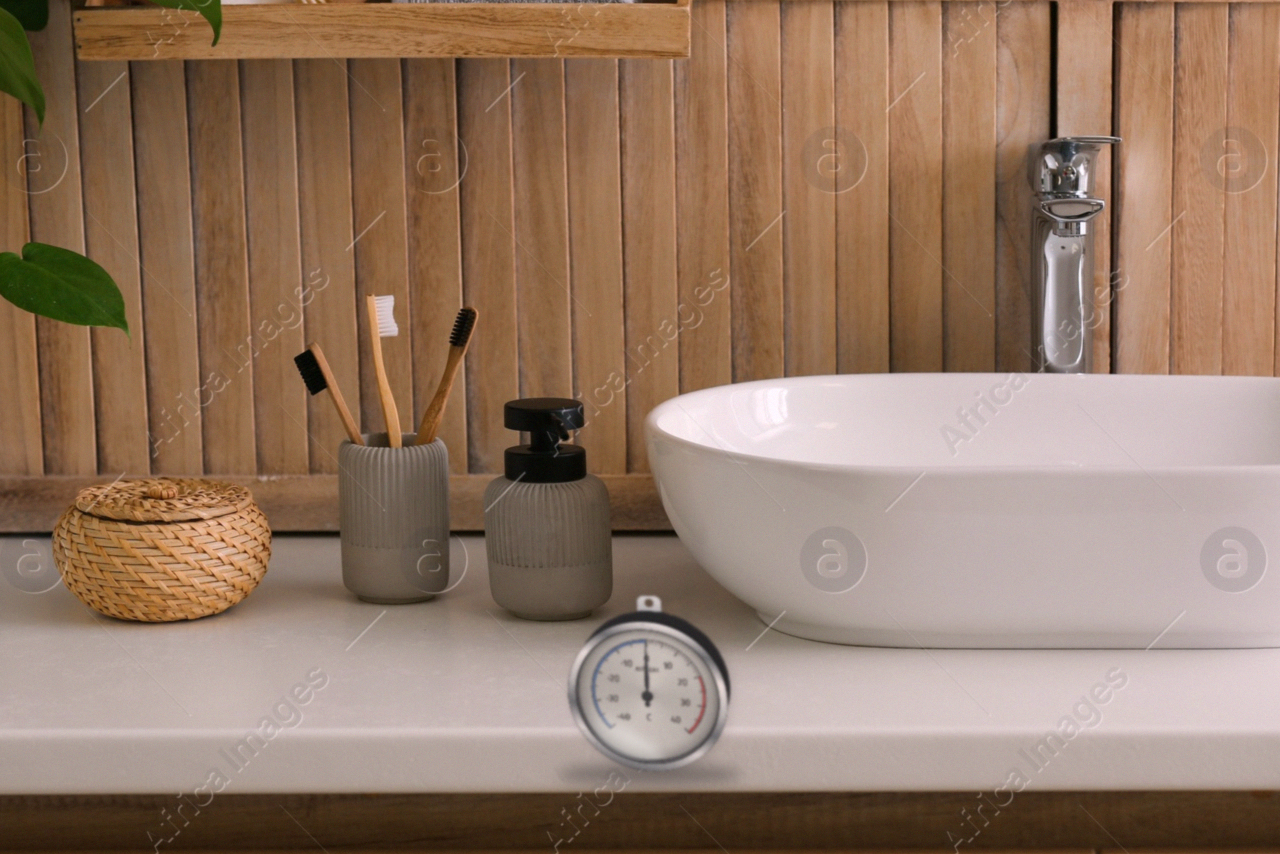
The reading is 0; °C
